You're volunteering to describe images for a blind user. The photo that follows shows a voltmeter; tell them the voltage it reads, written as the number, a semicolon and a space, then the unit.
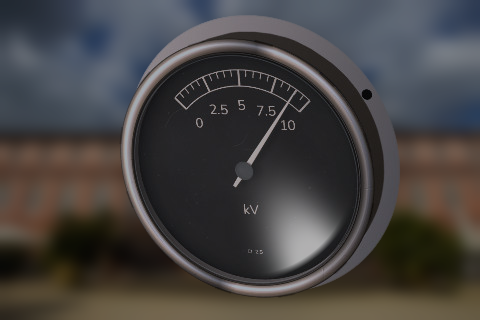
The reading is 9; kV
